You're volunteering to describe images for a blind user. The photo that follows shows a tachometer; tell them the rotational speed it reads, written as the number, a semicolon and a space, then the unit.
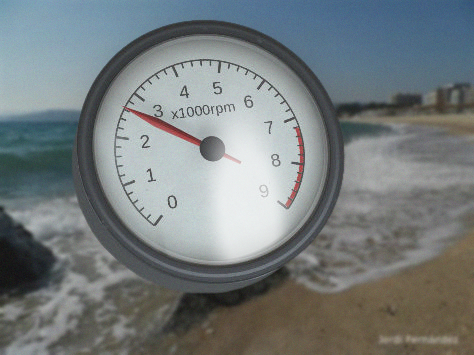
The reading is 2600; rpm
